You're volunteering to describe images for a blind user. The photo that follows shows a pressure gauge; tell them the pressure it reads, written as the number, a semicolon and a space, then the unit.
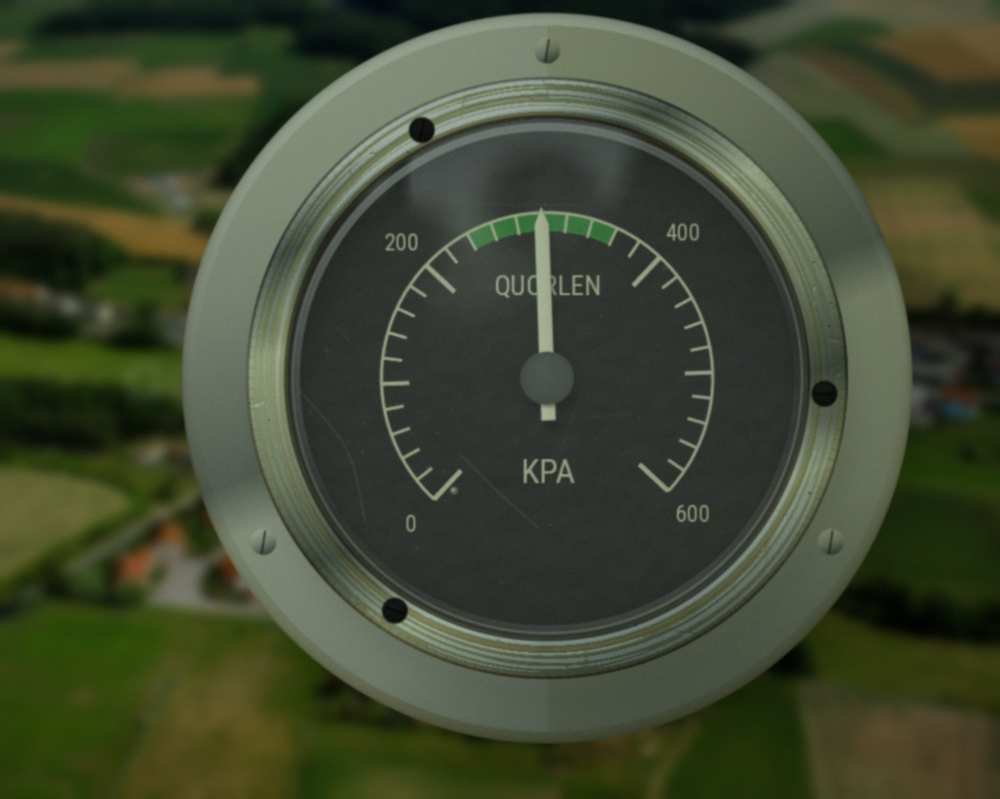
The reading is 300; kPa
